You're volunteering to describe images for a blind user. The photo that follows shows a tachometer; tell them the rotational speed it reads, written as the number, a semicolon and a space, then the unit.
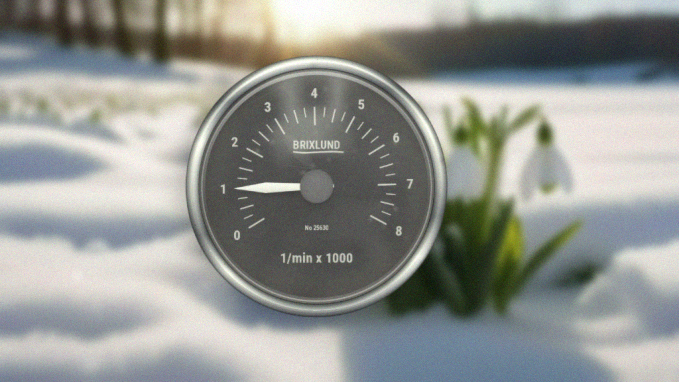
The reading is 1000; rpm
